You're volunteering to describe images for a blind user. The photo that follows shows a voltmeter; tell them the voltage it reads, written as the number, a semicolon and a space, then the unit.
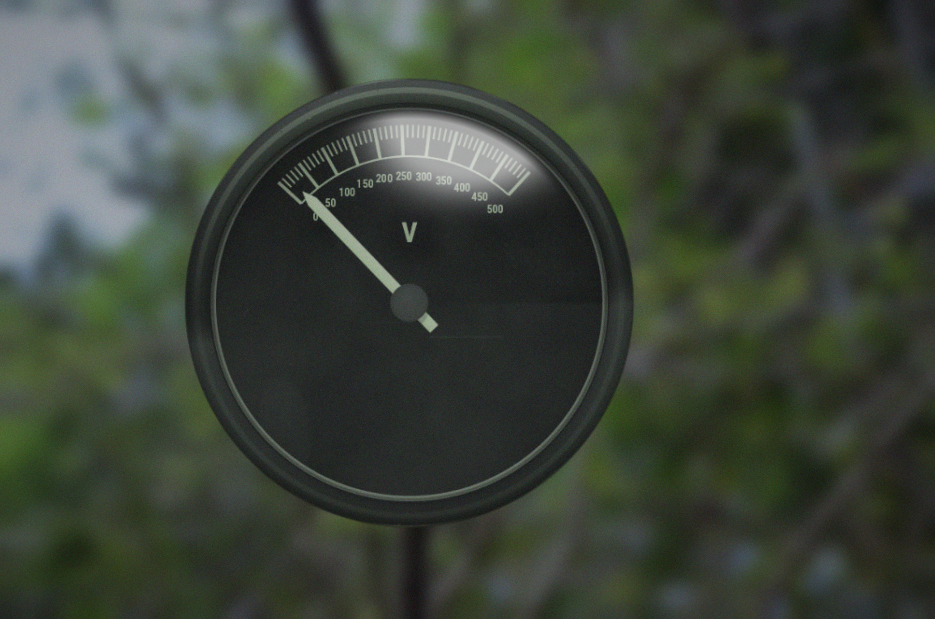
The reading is 20; V
